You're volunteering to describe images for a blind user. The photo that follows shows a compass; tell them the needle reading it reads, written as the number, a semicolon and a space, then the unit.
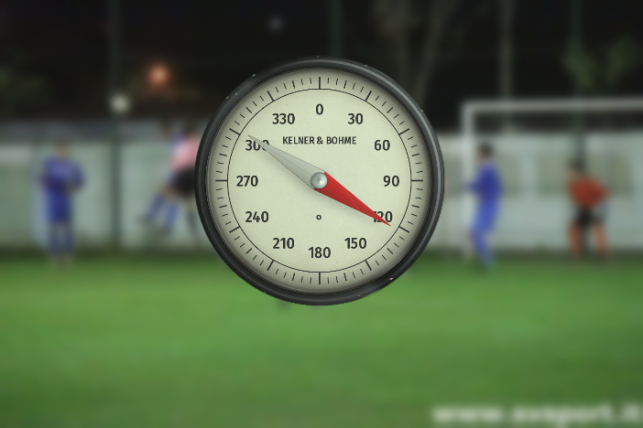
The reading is 122.5; °
